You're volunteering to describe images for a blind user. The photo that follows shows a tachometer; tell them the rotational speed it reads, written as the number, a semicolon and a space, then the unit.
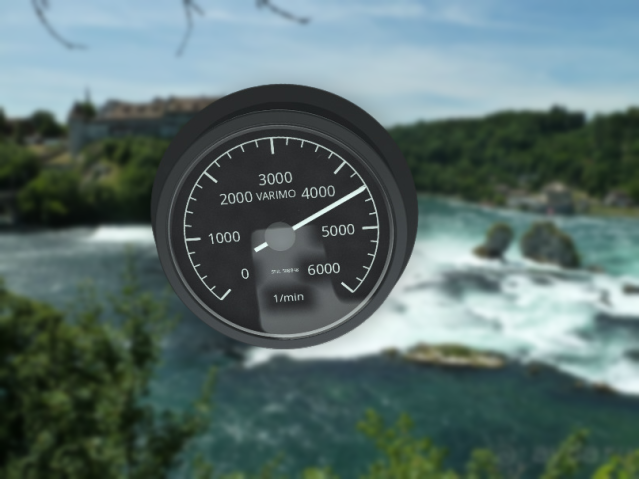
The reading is 4400; rpm
